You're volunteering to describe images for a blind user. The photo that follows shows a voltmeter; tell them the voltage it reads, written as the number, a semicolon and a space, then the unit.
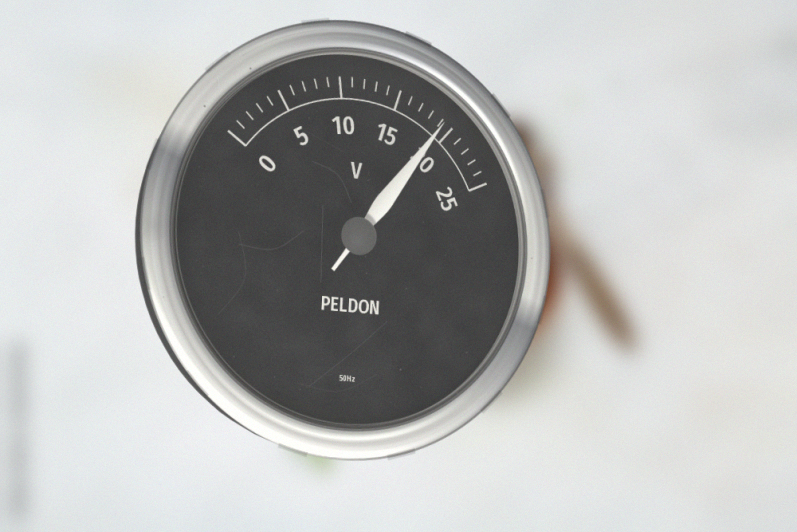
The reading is 19; V
